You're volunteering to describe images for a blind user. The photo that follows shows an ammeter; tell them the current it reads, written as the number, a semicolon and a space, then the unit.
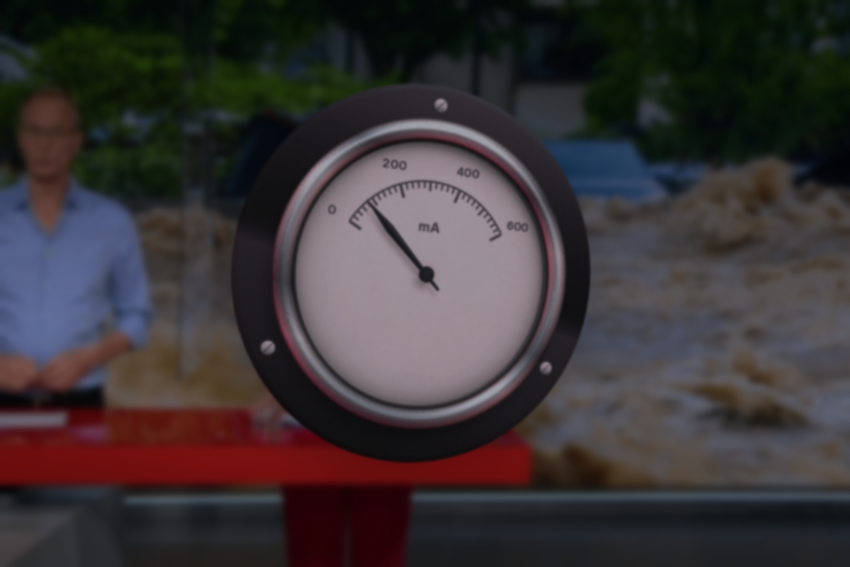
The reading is 80; mA
